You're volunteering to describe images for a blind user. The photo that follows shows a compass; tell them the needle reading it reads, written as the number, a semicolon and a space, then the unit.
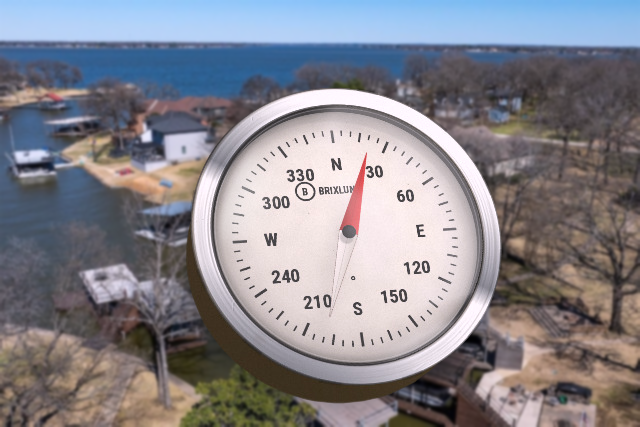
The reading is 20; °
